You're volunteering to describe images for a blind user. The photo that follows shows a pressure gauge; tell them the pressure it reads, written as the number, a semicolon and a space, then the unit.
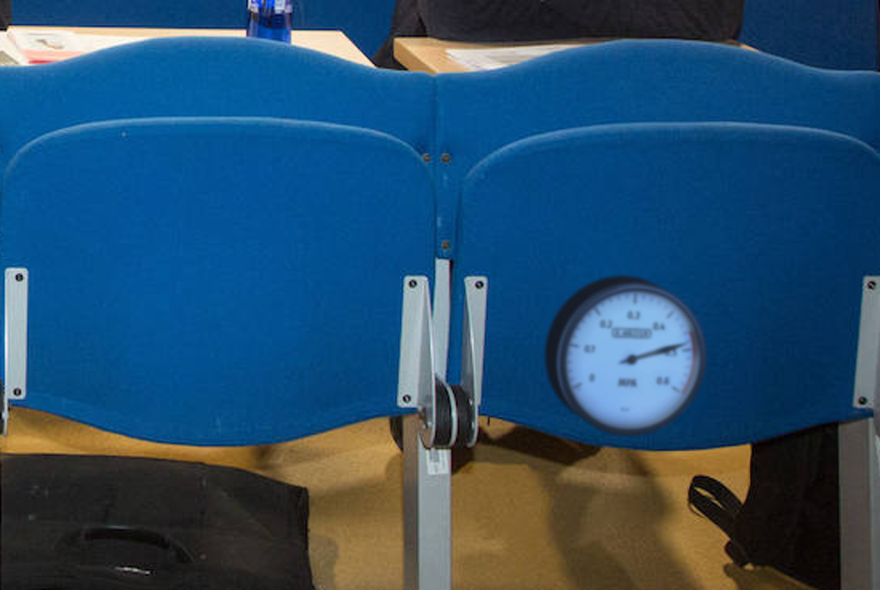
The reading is 0.48; MPa
